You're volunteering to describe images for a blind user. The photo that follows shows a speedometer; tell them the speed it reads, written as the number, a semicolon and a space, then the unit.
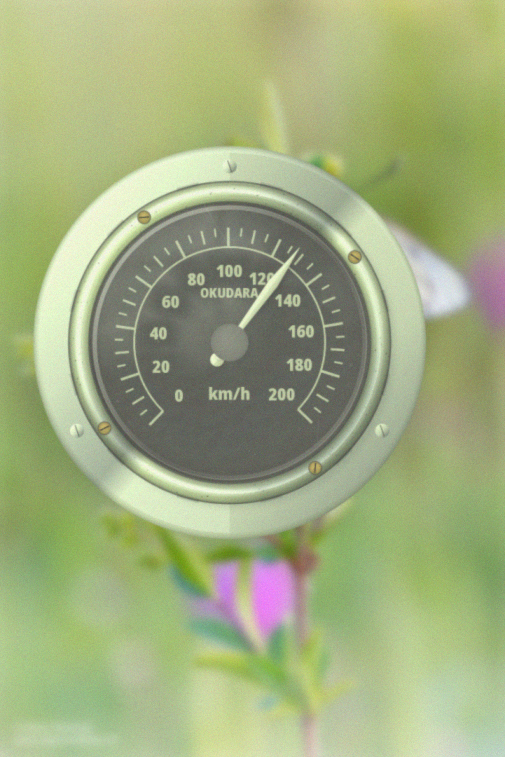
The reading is 127.5; km/h
